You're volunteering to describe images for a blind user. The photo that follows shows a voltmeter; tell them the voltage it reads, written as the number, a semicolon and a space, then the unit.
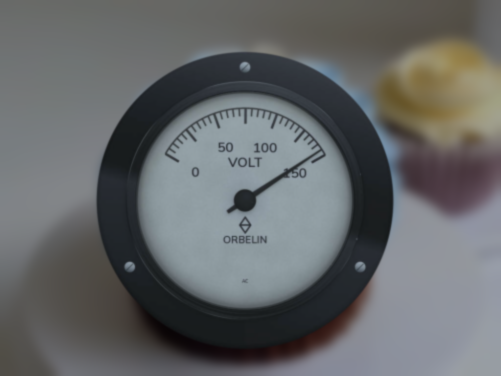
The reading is 145; V
